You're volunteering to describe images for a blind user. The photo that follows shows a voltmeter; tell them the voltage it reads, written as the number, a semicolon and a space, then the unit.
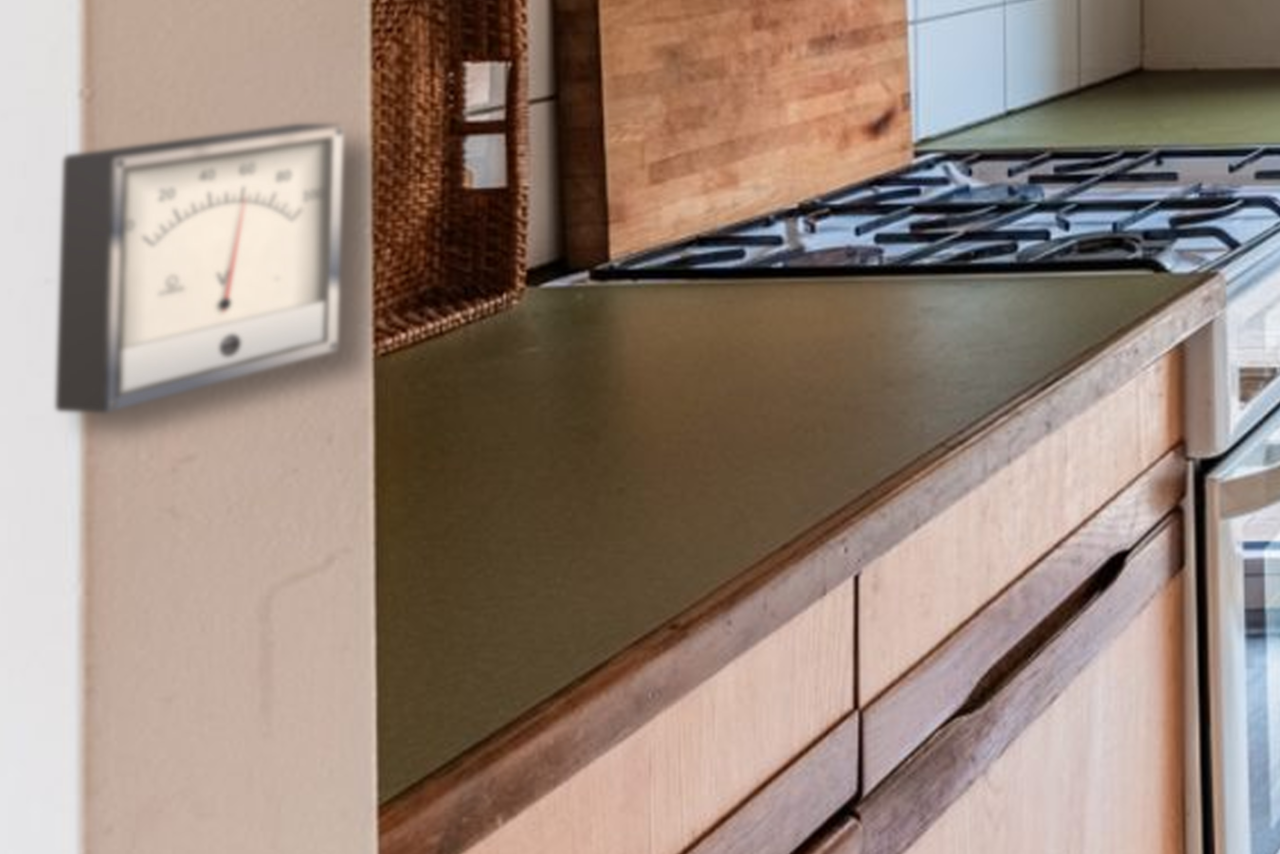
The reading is 60; V
